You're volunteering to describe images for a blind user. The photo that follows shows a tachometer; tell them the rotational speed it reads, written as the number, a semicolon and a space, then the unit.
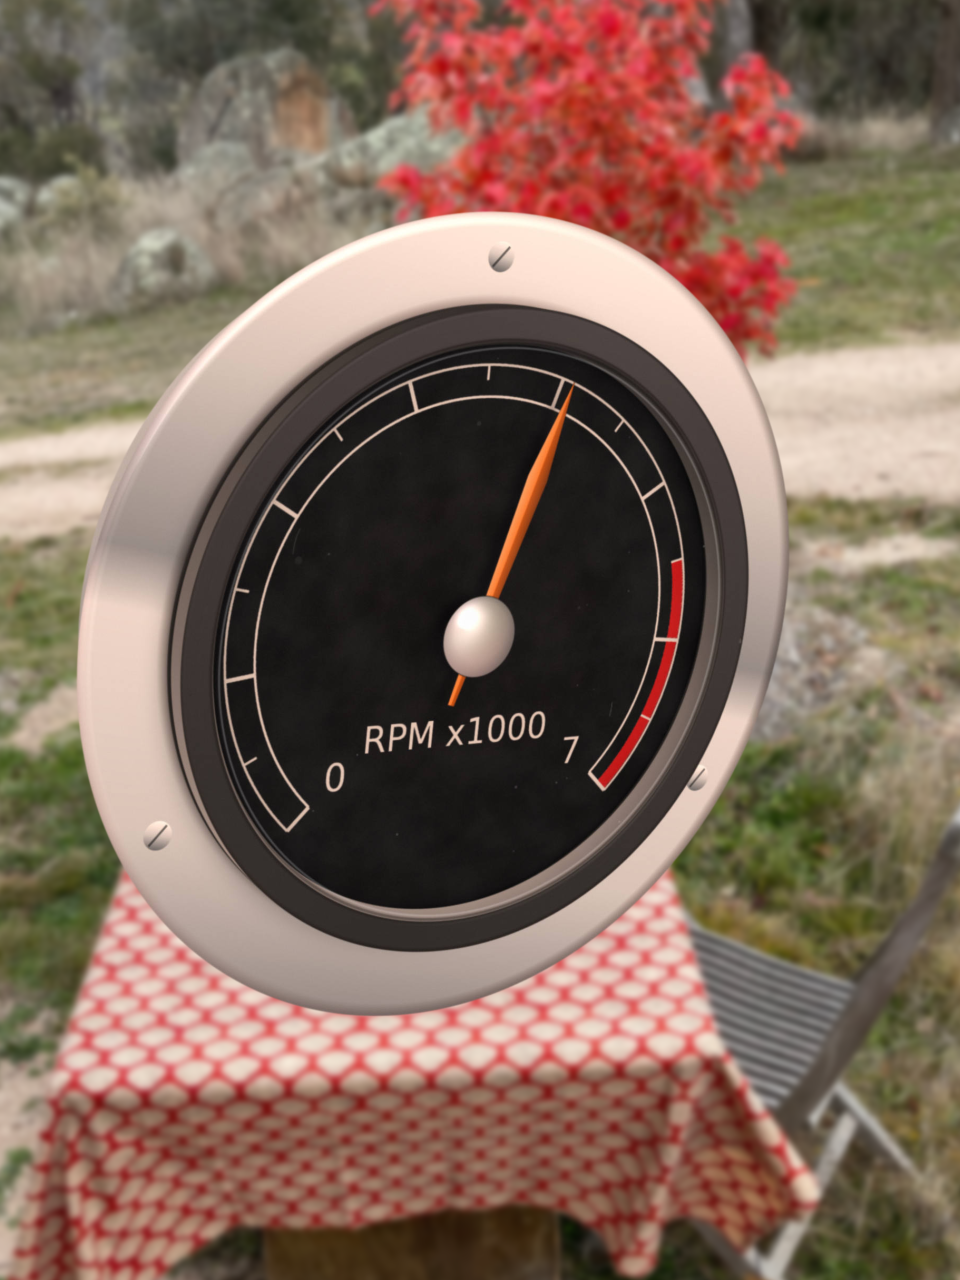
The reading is 4000; rpm
